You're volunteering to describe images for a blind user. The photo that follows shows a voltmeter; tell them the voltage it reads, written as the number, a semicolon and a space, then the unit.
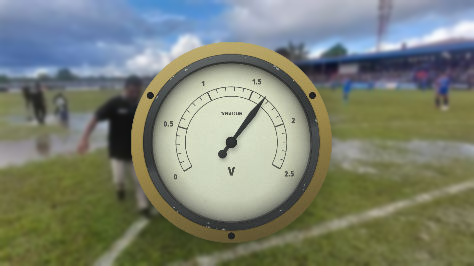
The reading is 1.65; V
